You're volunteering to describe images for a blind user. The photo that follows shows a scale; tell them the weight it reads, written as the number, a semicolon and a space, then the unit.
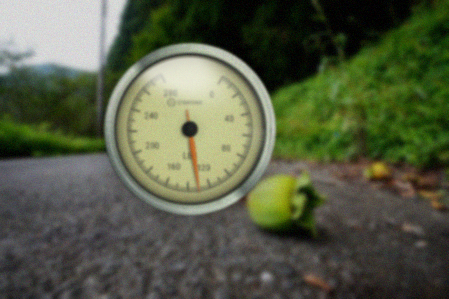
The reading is 130; lb
